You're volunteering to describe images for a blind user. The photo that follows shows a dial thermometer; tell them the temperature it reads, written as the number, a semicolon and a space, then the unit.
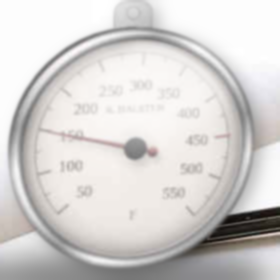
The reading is 150; °F
